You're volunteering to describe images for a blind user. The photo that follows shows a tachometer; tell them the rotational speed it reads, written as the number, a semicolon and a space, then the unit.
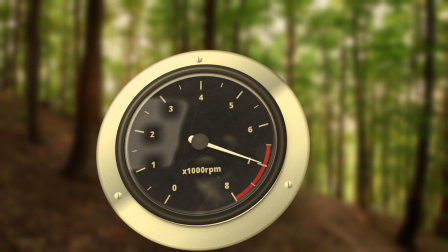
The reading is 7000; rpm
